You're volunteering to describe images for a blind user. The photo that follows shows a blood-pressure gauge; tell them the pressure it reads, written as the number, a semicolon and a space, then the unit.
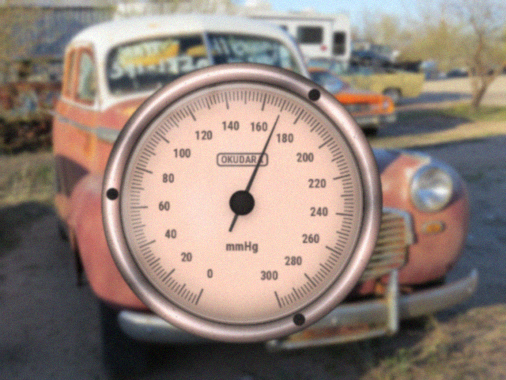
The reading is 170; mmHg
